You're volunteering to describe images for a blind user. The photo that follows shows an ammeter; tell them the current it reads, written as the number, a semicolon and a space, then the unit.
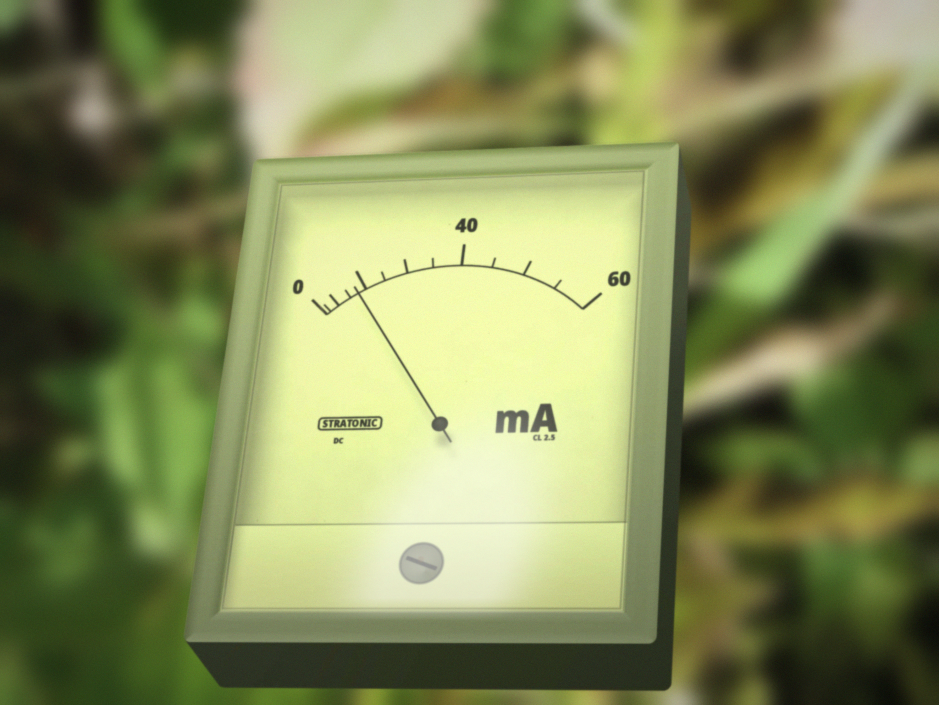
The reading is 17.5; mA
